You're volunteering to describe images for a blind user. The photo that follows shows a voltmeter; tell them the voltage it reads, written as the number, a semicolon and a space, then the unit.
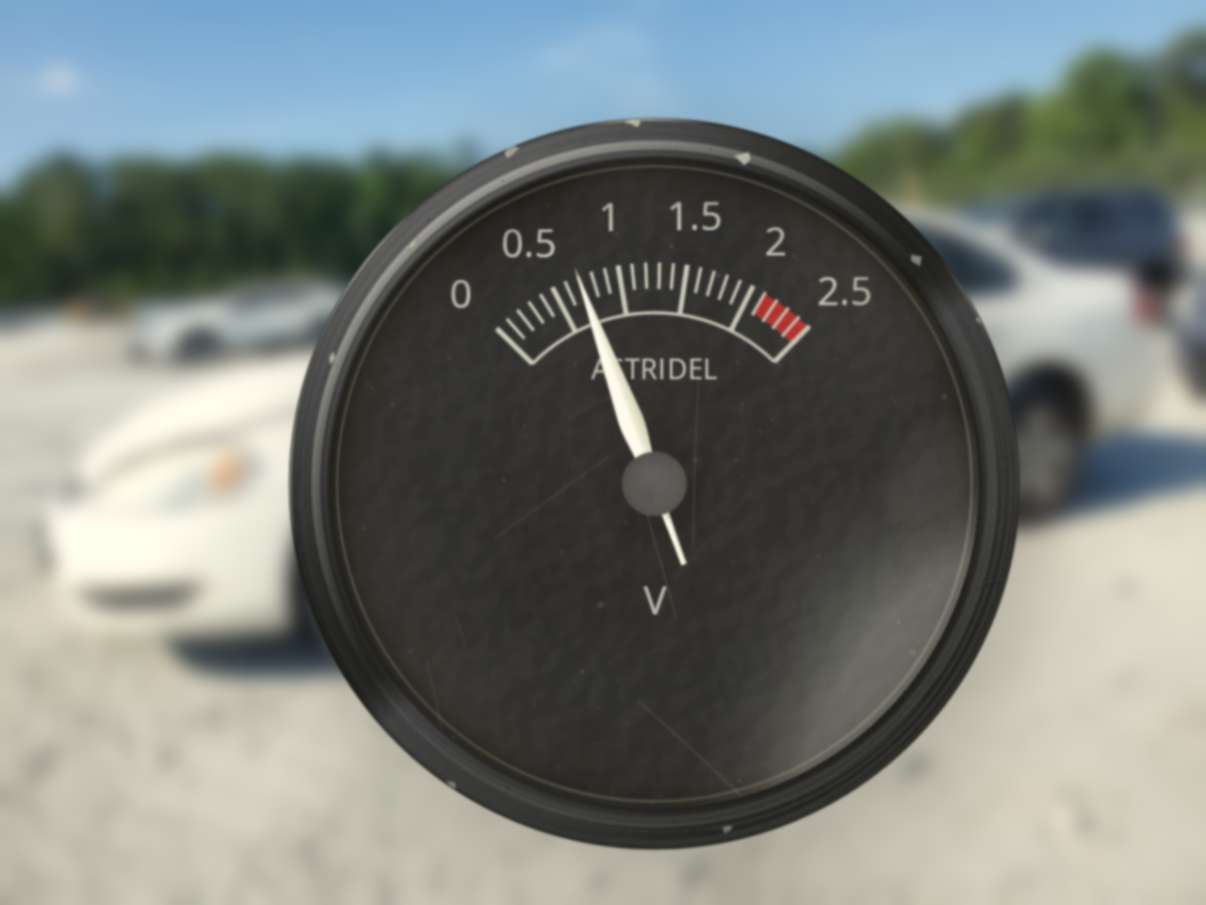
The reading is 0.7; V
